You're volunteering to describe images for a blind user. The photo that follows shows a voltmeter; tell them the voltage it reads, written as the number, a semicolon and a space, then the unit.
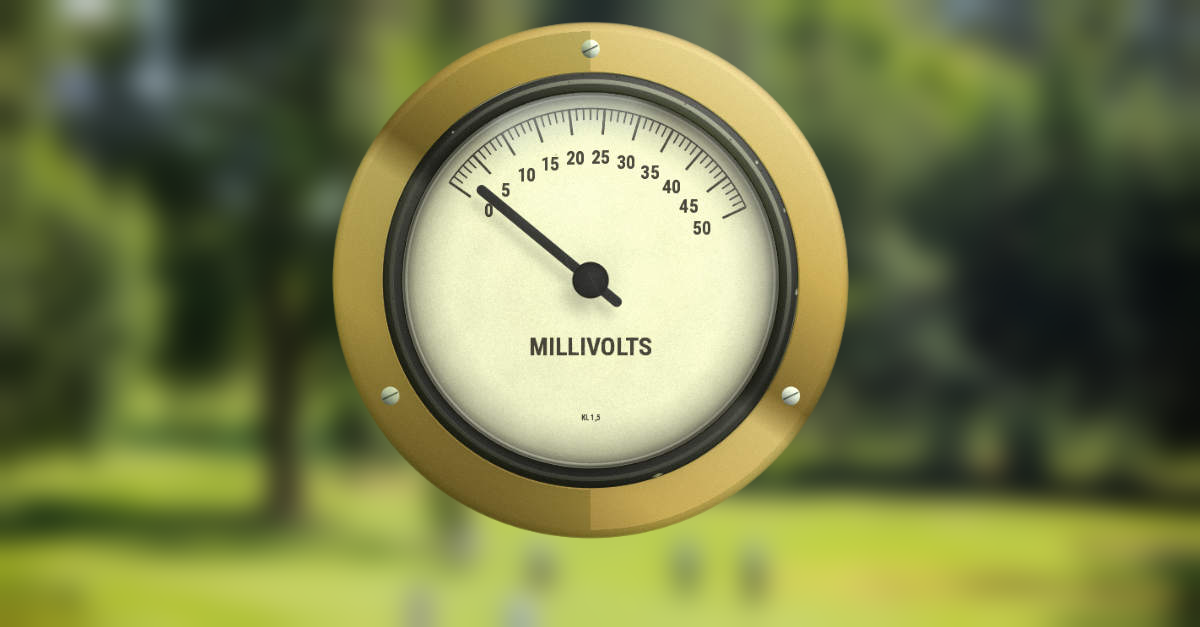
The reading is 2; mV
